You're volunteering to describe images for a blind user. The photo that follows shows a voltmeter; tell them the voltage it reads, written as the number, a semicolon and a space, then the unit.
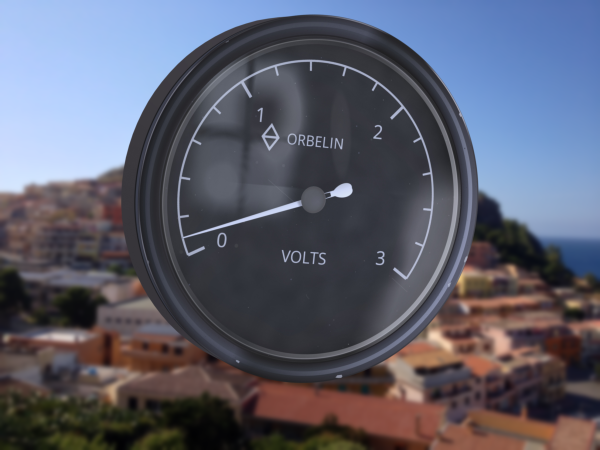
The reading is 0.1; V
